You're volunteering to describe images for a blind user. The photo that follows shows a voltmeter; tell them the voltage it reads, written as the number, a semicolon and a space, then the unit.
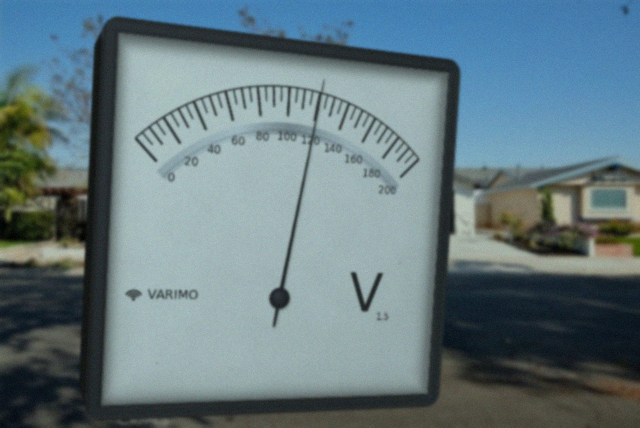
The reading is 120; V
